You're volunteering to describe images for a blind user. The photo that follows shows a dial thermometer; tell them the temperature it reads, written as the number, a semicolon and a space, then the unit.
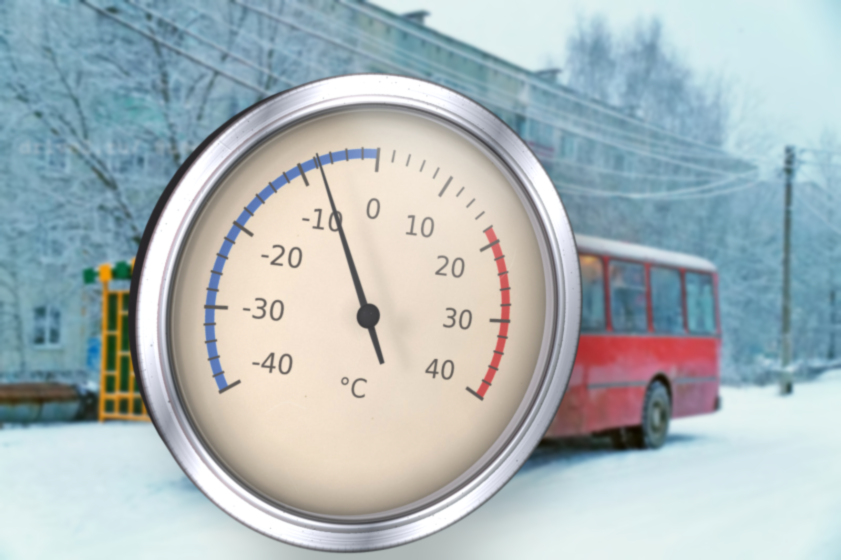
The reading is -8; °C
